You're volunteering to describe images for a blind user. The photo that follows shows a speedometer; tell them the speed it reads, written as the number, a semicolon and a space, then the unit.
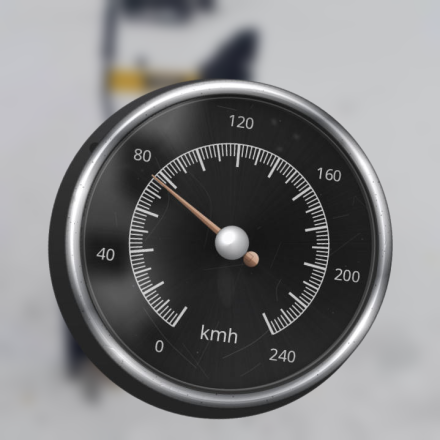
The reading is 76; km/h
